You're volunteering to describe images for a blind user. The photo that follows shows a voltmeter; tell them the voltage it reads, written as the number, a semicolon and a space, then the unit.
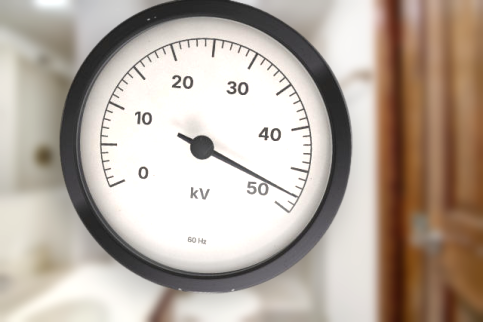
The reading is 48; kV
